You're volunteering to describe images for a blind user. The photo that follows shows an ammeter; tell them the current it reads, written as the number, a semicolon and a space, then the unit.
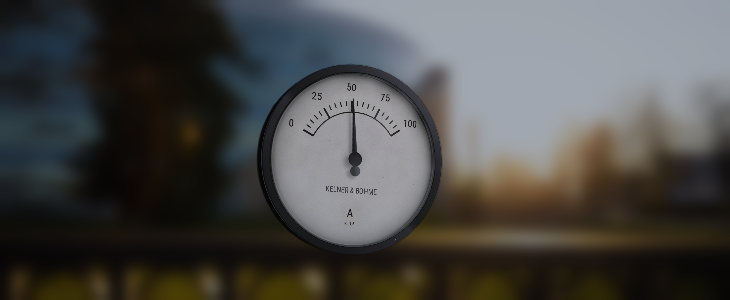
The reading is 50; A
